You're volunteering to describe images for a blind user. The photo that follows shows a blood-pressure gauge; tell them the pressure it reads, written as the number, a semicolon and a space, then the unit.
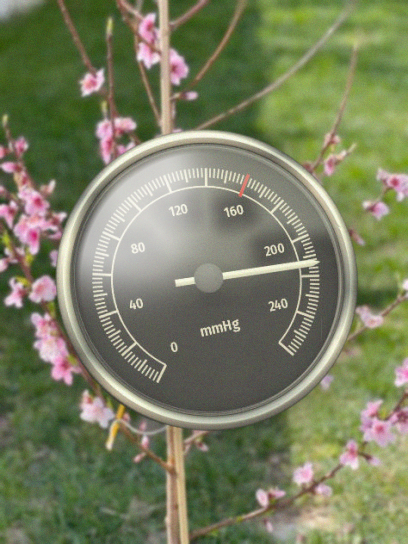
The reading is 214; mmHg
